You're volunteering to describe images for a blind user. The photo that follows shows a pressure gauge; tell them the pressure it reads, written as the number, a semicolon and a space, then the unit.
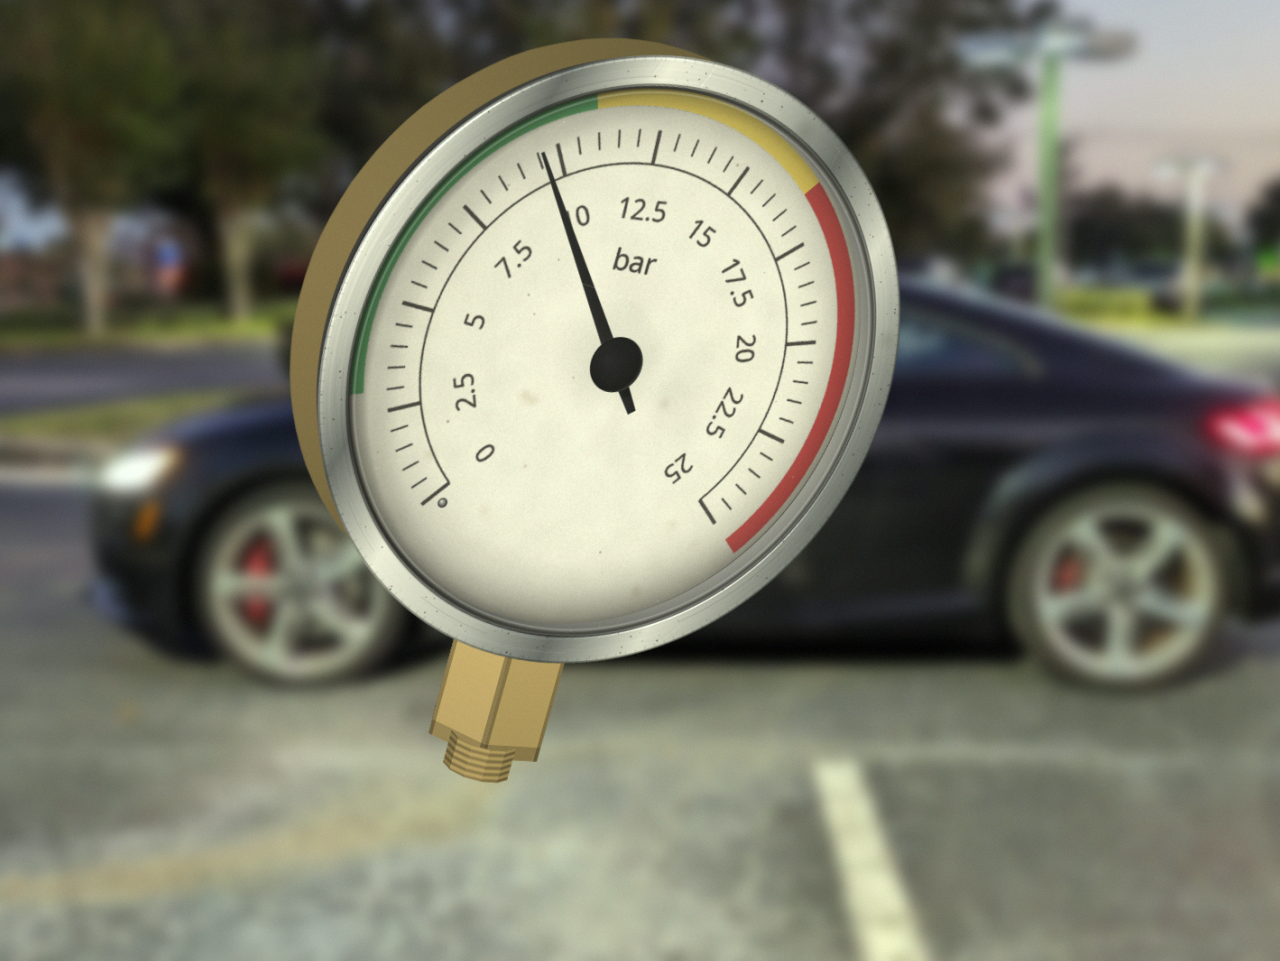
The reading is 9.5; bar
